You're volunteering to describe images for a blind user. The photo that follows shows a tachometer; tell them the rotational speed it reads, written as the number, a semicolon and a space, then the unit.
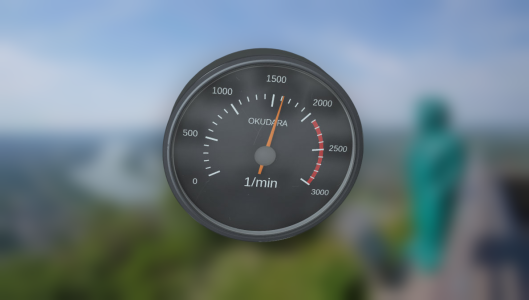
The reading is 1600; rpm
